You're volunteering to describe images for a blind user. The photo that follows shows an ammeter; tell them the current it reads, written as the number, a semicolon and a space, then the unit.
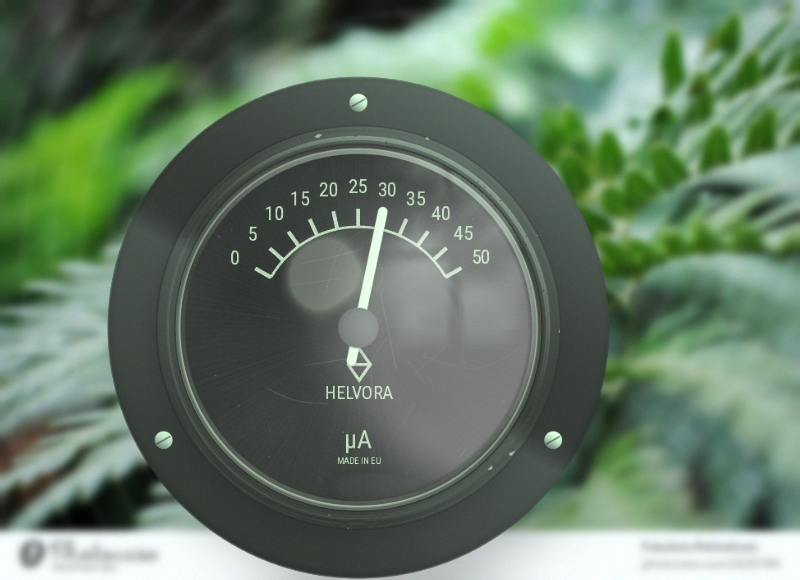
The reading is 30; µA
